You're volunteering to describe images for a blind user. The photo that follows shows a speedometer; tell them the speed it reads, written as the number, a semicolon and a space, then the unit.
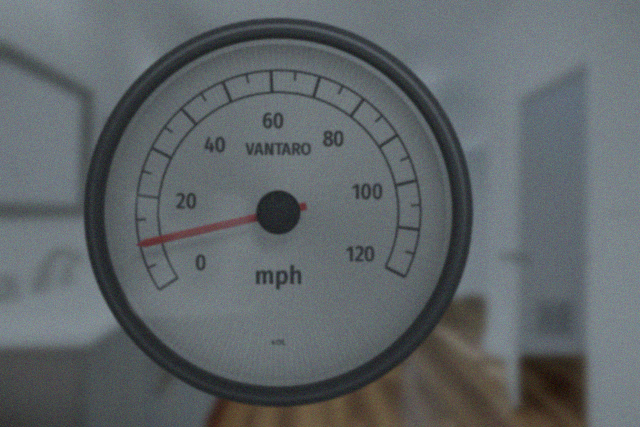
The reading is 10; mph
